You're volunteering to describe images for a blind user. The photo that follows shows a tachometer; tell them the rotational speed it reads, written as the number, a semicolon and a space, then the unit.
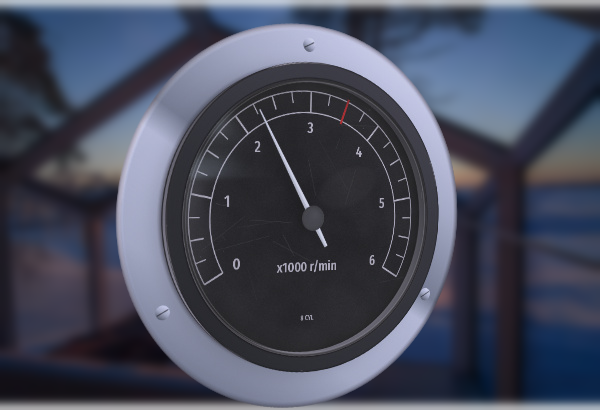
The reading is 2250; rpm
